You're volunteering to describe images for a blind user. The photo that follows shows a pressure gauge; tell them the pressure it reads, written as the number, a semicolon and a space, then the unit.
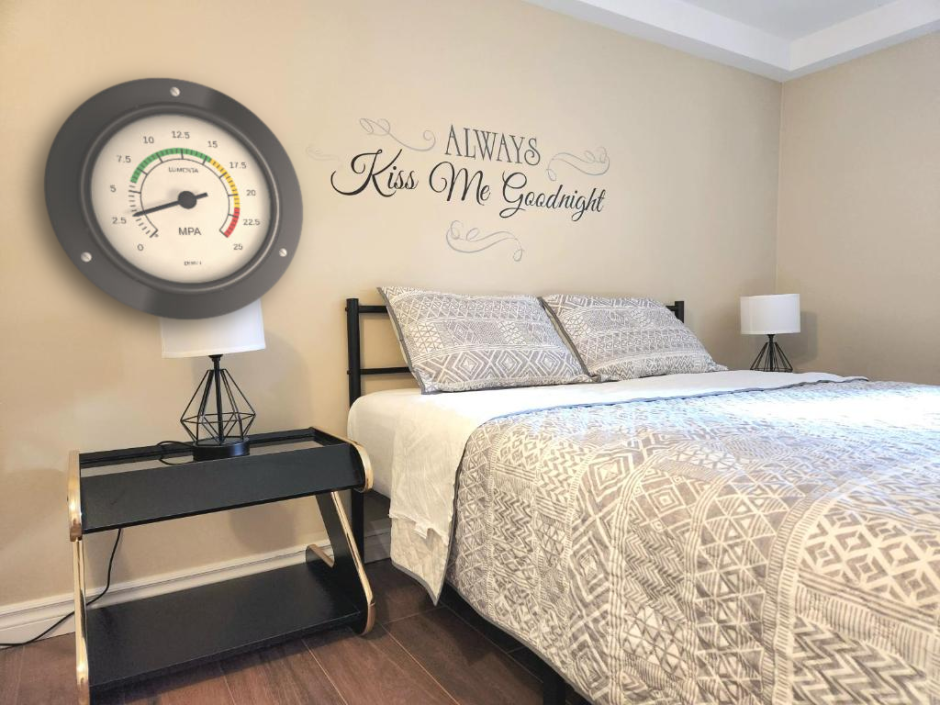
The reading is 2.5; MPa
